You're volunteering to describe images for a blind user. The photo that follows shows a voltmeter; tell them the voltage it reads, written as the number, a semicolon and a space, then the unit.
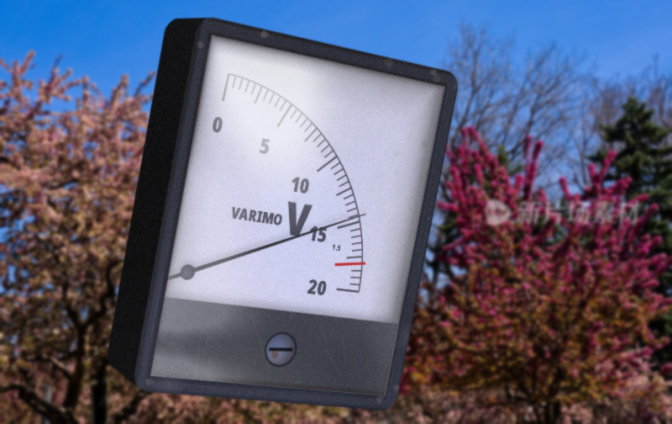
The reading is 14.5; V
